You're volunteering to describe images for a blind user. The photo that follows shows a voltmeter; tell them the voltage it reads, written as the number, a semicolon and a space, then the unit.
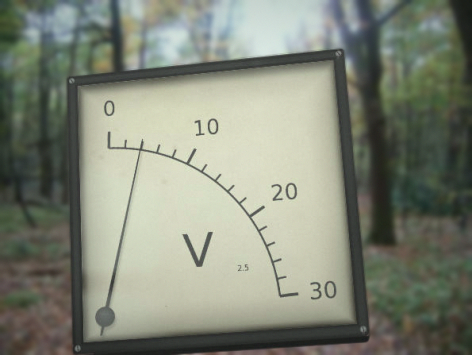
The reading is 4; V
